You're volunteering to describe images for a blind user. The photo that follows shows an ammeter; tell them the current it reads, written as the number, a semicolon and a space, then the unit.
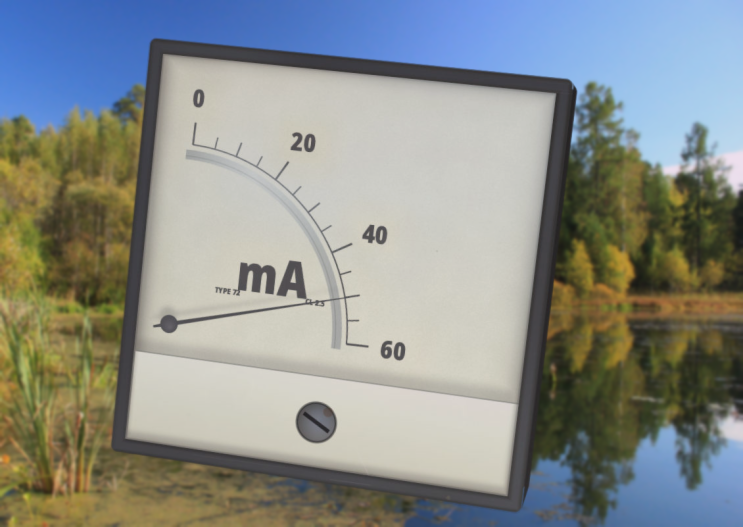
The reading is 50; mA
